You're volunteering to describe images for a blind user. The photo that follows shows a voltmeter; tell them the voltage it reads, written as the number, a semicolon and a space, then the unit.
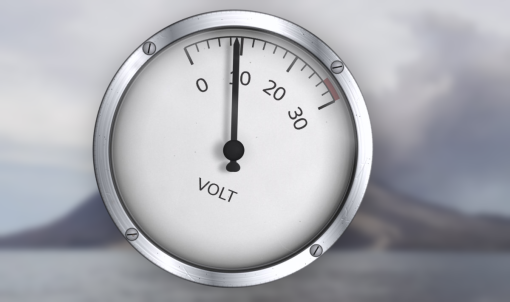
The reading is 9; V
